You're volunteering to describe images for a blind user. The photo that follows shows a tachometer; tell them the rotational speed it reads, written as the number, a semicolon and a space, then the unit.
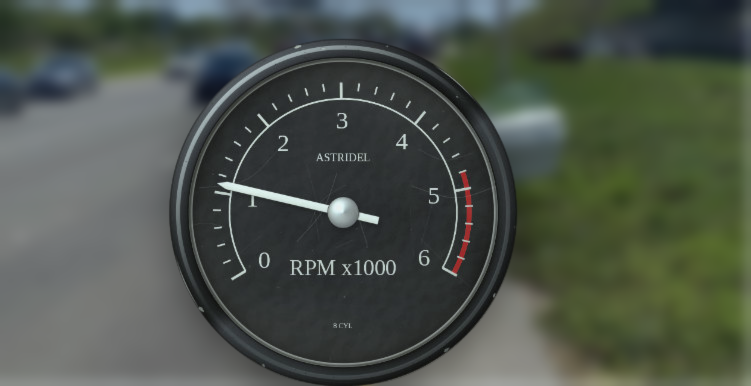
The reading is 1100; rpm
